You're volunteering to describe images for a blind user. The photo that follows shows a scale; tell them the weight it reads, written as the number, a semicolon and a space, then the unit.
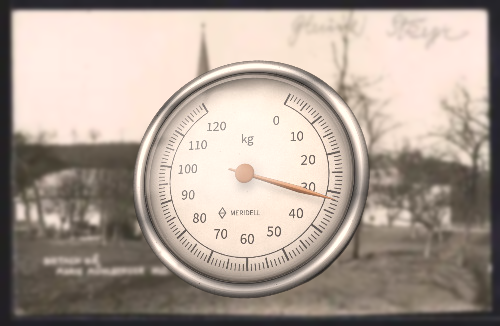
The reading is 32; kg
